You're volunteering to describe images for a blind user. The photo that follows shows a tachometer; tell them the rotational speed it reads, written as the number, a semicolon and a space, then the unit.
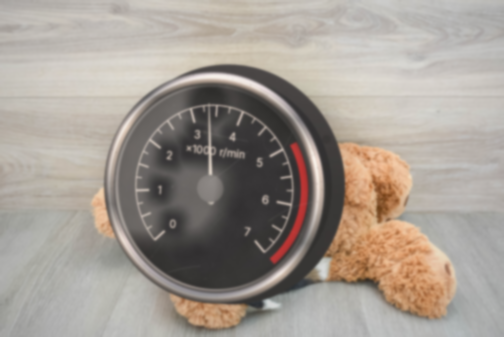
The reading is 3375; rpm
